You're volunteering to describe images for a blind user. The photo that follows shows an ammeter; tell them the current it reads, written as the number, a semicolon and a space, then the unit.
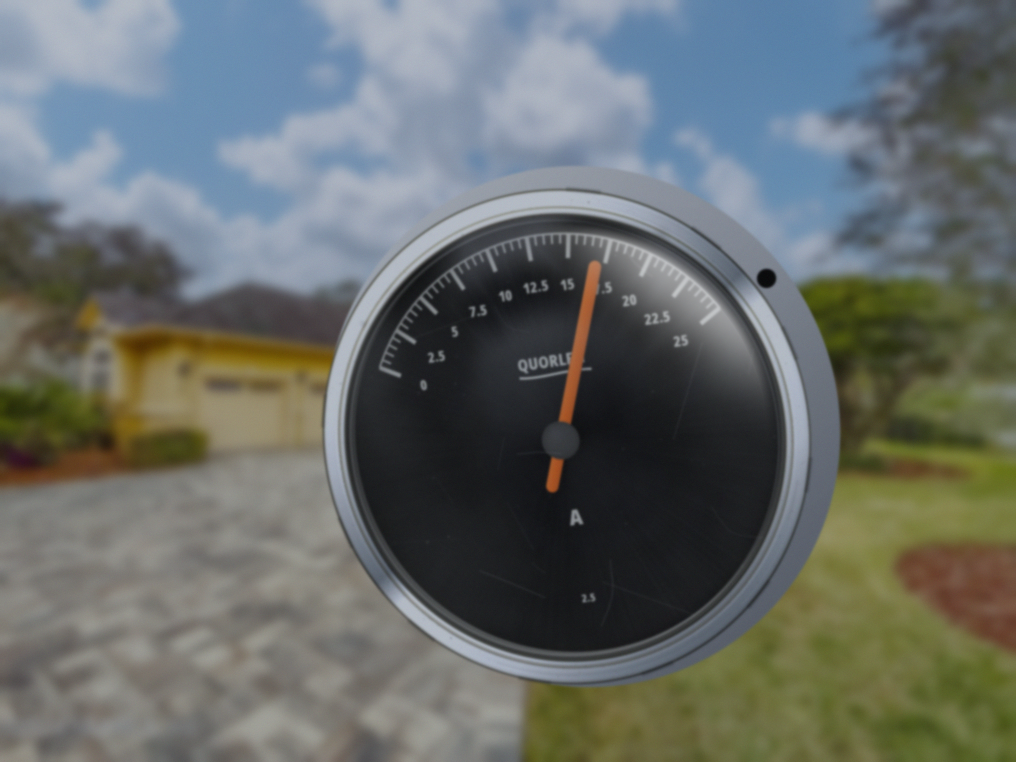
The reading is 17; A
